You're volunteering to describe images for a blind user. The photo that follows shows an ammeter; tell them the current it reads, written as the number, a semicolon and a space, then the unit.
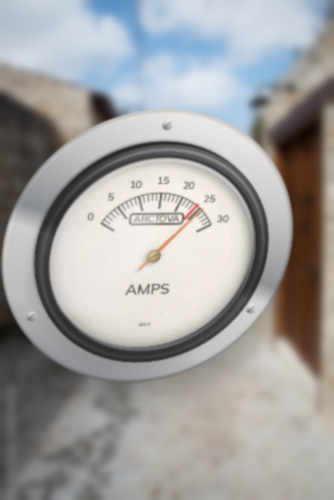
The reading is 25; A
